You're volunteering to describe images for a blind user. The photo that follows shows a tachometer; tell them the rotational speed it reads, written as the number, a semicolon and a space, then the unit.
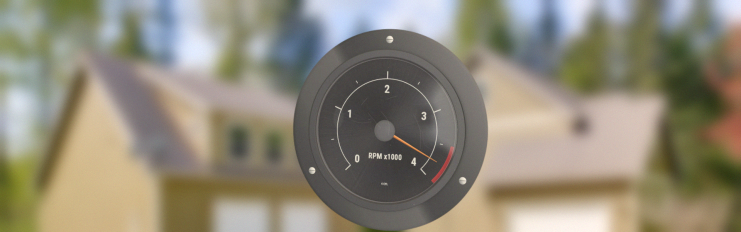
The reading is 3750; rpm
